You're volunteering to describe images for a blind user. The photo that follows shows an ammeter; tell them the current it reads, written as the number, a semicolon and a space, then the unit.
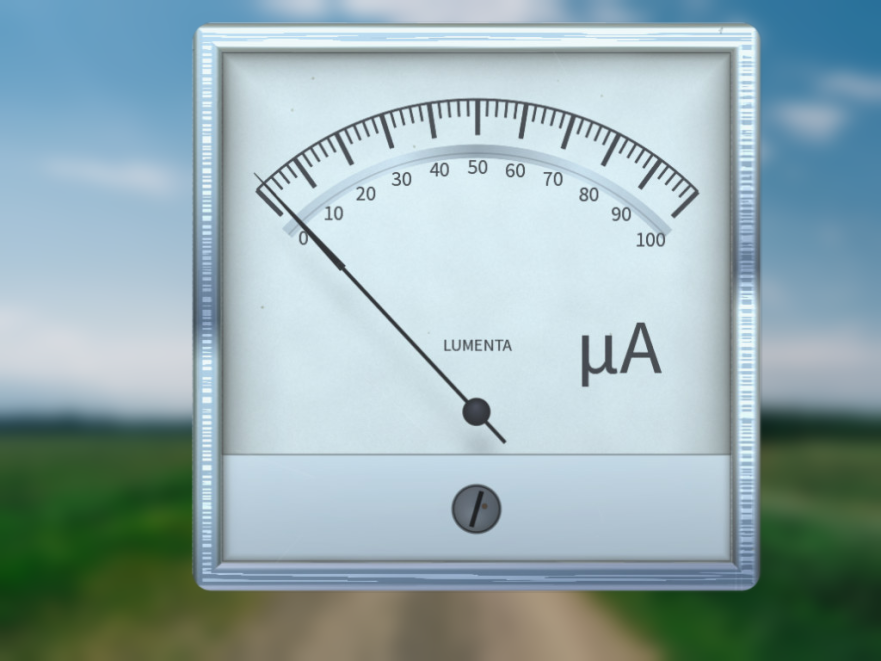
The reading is 2; µA
